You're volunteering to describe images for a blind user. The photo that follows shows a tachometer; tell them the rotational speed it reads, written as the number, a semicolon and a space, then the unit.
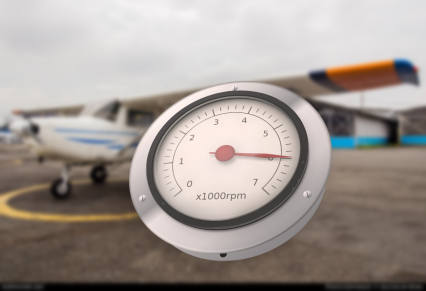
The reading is 6000; rpm
